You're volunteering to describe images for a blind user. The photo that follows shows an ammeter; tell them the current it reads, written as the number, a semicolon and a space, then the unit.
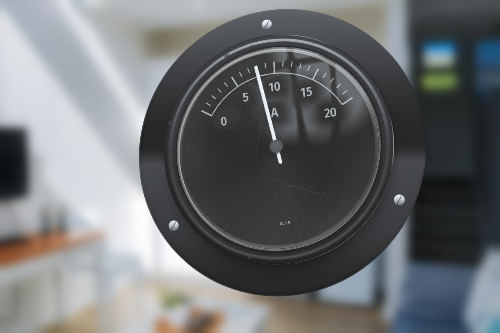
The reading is 8; A
